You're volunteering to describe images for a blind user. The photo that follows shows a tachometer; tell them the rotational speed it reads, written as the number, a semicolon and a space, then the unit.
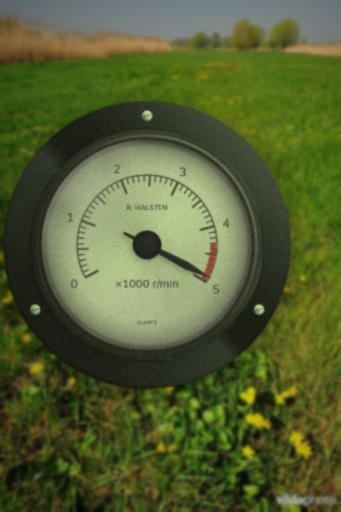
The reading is 4900; rpm
